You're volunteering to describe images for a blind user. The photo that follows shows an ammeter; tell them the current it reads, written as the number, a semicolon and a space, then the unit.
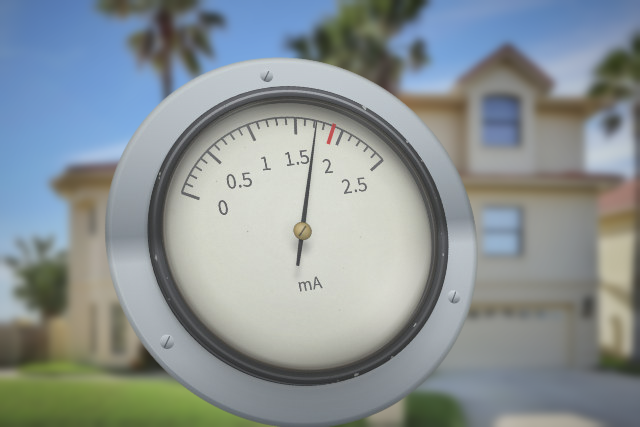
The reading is 1.7; mA
